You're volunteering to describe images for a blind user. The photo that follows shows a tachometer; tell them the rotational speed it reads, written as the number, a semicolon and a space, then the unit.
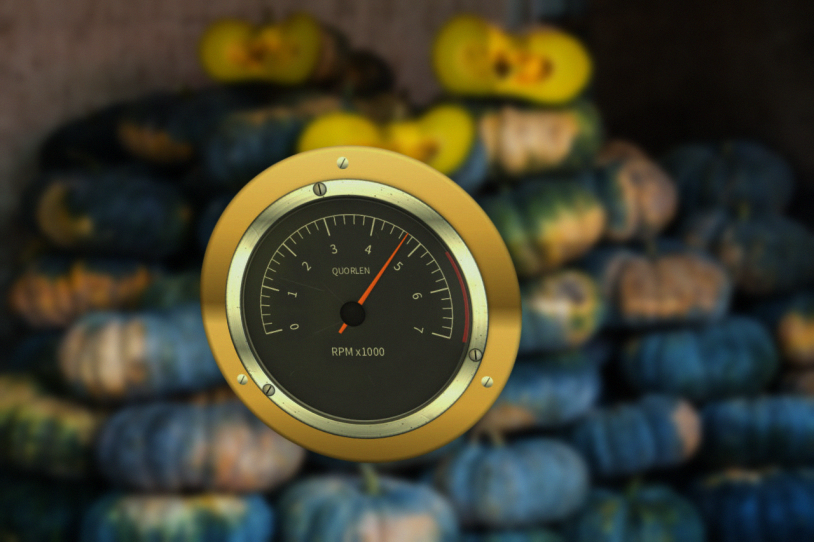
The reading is 4700; rpm
